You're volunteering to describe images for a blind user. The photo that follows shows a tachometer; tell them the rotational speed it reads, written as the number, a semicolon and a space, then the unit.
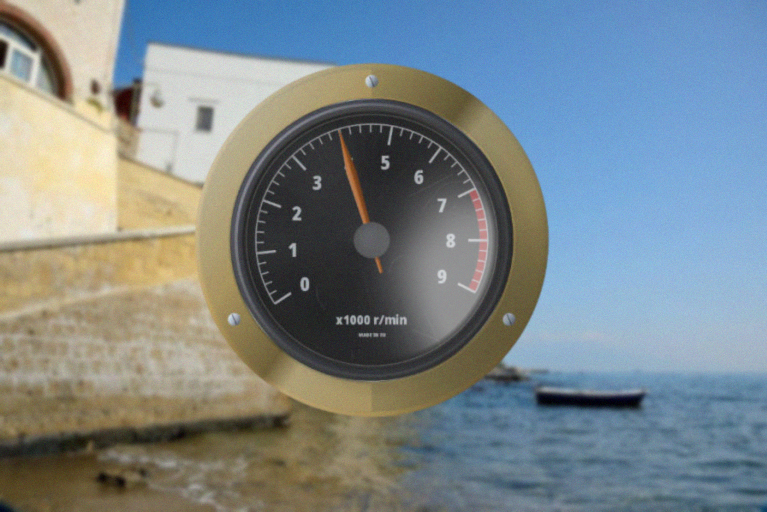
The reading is 4000; rpm
